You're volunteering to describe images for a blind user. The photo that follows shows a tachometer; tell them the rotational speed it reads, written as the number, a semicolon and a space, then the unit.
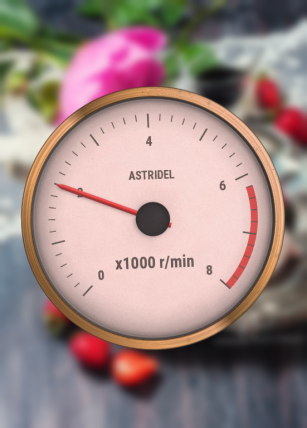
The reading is 2000; rpm
